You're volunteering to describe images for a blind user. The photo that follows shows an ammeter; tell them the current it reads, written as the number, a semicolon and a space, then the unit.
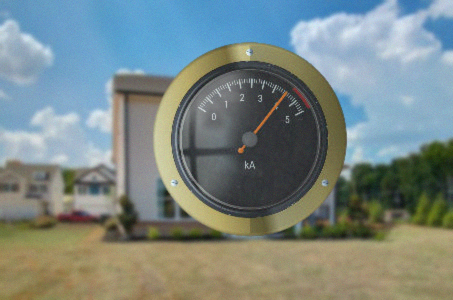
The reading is 4; kA
